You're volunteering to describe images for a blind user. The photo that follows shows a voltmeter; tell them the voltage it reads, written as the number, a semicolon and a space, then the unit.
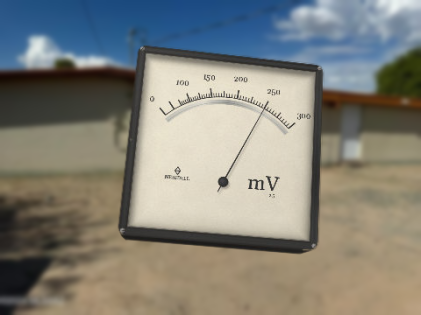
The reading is 250; mV
